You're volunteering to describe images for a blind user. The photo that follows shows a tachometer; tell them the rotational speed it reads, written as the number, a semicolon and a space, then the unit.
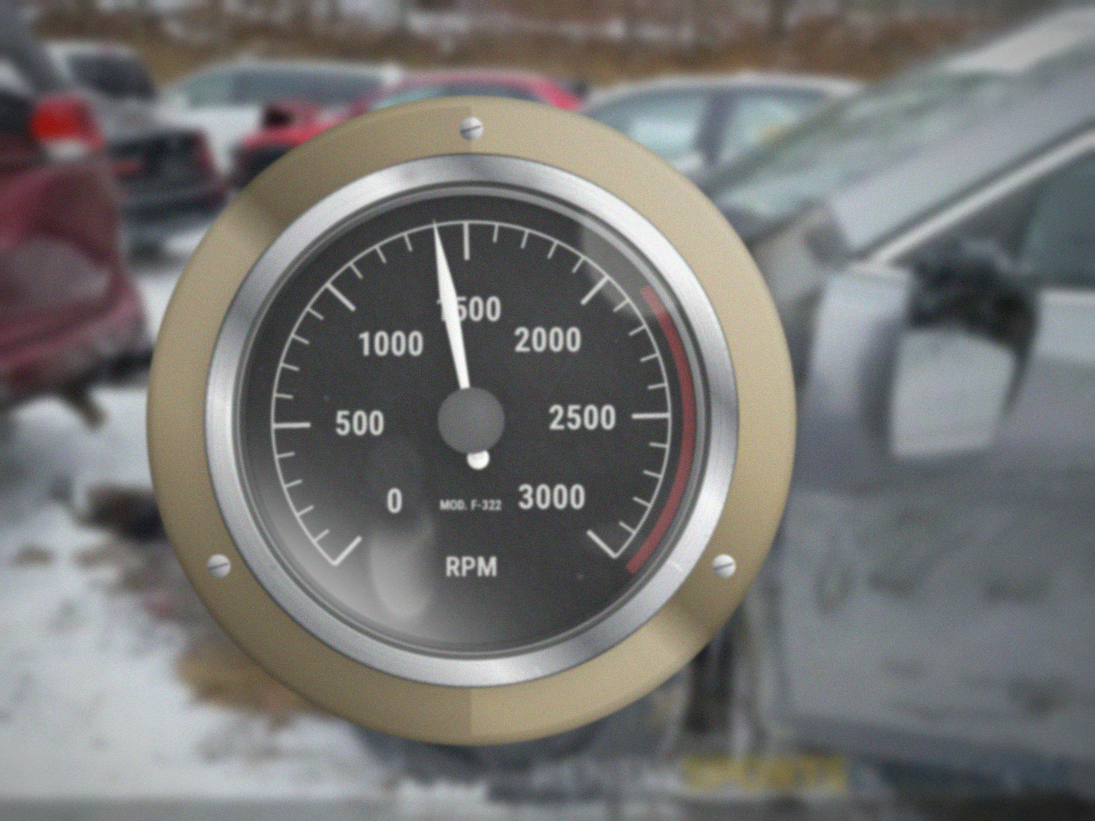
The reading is 1400; rpm
